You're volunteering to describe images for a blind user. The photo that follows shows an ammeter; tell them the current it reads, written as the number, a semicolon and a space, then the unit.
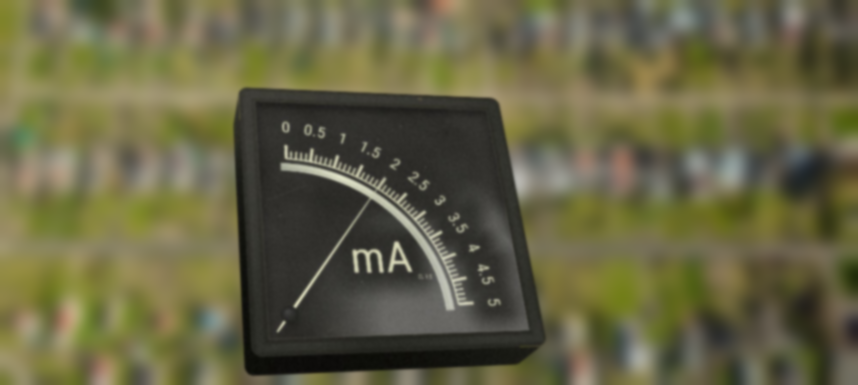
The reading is 2; mA
